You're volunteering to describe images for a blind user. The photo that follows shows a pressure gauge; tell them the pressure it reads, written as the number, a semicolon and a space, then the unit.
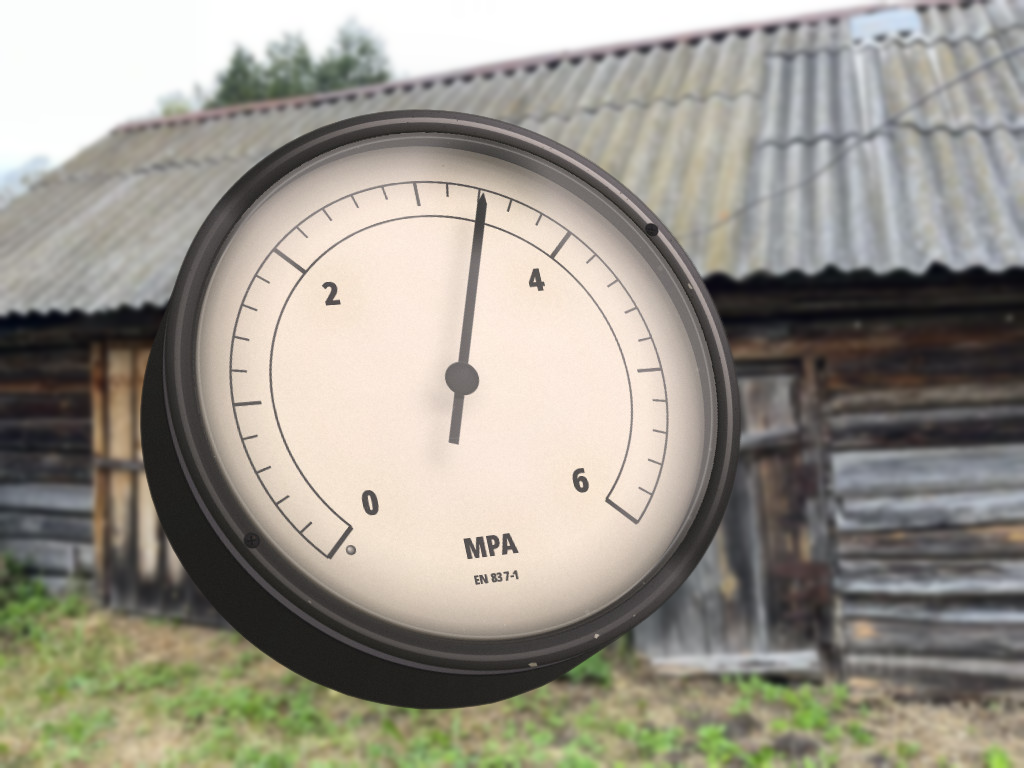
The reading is 3.4; MPa
